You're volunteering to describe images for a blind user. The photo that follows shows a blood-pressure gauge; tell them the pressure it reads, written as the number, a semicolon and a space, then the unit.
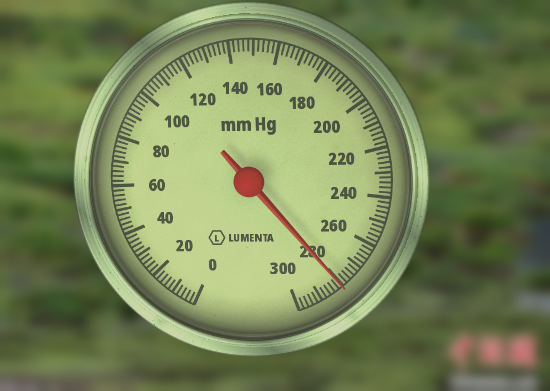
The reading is 280; mmHg
